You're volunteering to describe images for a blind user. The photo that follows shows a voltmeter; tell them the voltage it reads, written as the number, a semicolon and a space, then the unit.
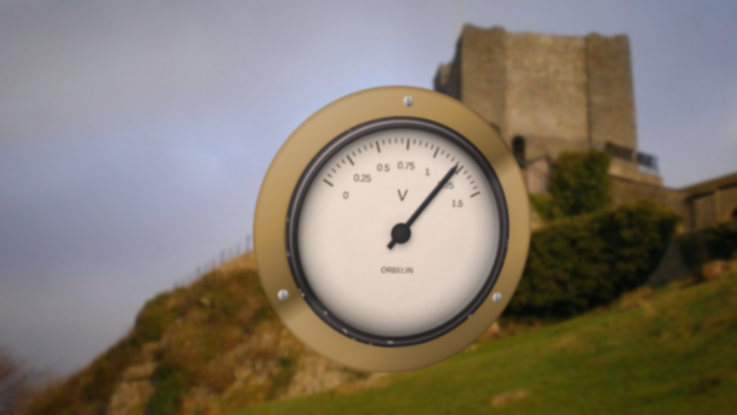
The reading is 1.2; V
